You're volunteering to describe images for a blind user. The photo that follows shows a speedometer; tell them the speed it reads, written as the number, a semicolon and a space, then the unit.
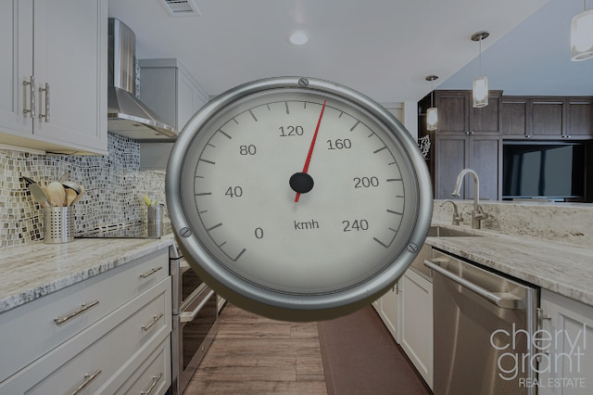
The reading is 140; km/h
